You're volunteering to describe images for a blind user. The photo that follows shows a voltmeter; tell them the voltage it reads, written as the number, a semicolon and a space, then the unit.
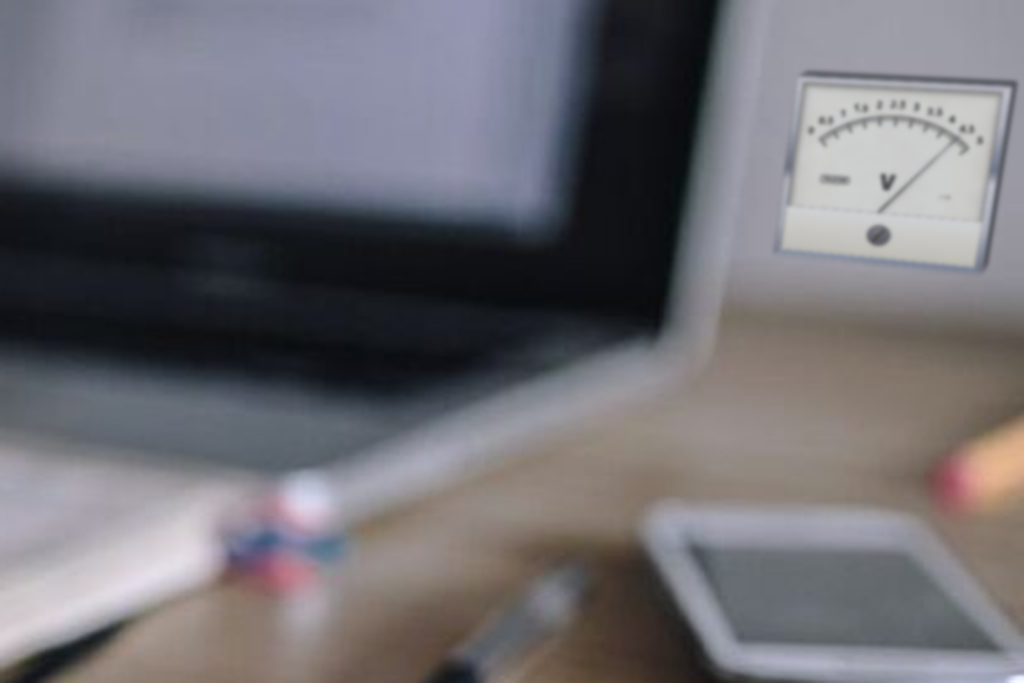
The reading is 4.5; V
